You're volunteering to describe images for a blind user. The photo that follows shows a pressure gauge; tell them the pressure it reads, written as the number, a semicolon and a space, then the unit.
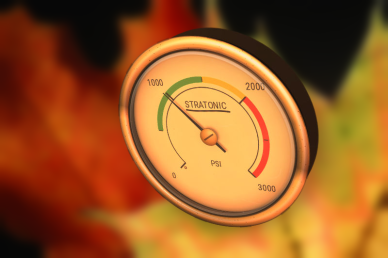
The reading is 1000; psi
